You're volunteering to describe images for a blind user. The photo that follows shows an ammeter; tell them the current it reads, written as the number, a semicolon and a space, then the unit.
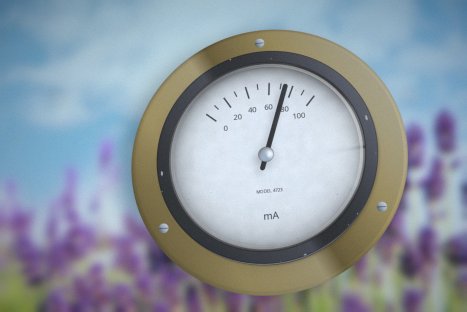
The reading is 75; mA
